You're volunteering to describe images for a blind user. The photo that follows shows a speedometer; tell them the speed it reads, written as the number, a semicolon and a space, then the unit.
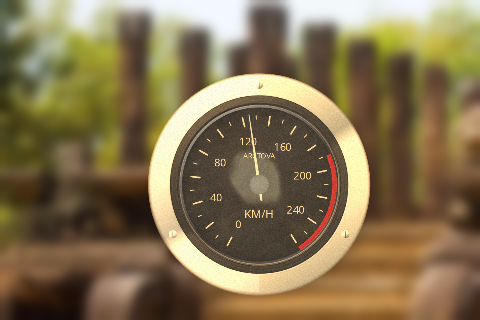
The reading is 125; km/h
